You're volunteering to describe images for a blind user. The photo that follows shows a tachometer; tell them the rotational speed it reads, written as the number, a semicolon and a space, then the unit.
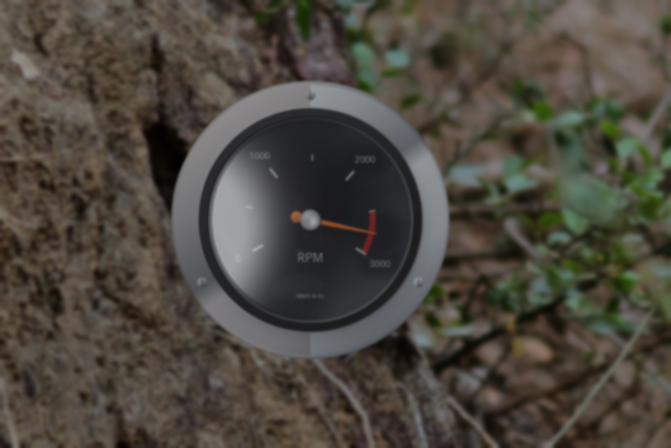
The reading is 2750; rpm
